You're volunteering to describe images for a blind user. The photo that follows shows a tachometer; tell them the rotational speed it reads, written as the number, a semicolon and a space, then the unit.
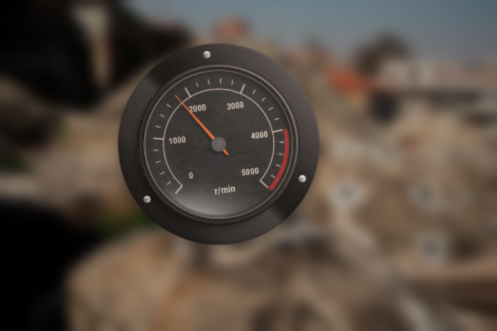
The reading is 1800; rpm
